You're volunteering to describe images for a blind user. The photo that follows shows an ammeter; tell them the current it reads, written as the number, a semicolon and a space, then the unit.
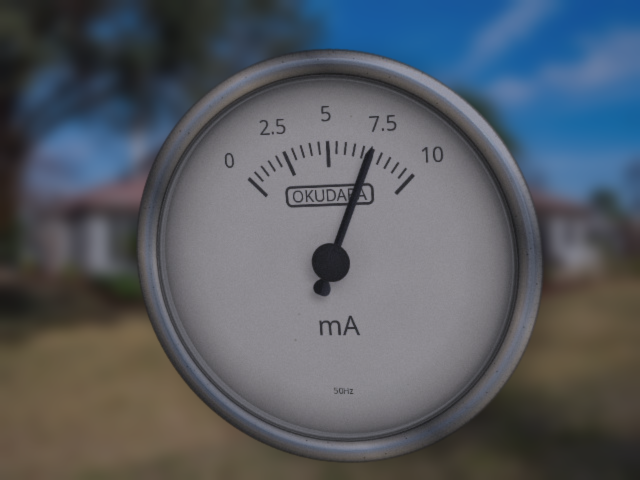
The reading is 7.5; mA
